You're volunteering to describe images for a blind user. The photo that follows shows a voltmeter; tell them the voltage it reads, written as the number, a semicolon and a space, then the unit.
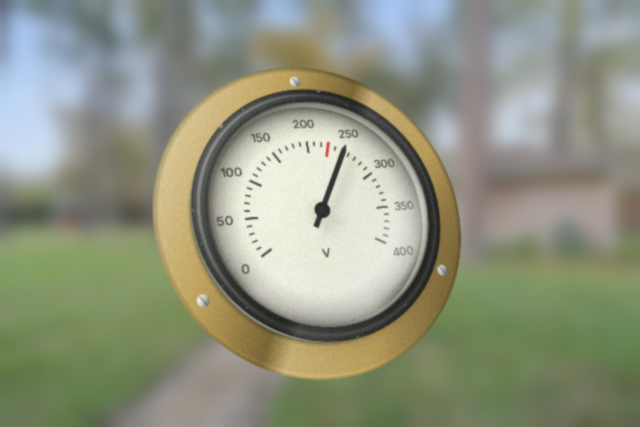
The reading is 250; V
